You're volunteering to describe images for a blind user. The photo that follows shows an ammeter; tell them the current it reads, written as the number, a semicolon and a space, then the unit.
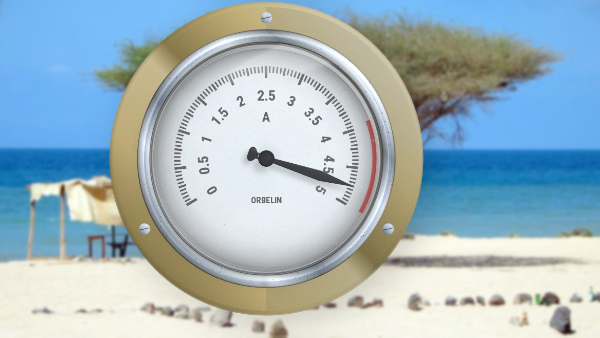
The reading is 4.75; A
